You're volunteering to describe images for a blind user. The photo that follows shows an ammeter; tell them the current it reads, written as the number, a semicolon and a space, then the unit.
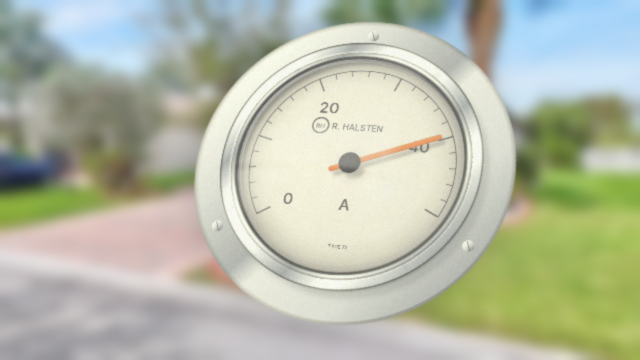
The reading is 40; A
